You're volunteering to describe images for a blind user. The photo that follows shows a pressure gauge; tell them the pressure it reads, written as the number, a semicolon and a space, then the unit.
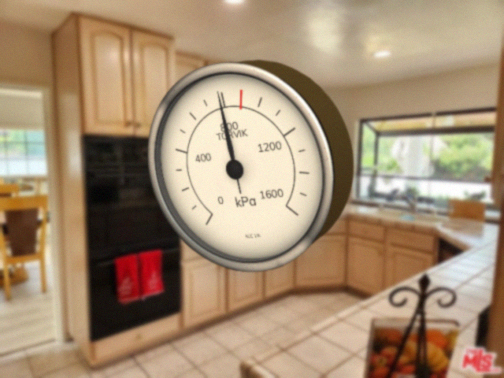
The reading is 800; kPa
